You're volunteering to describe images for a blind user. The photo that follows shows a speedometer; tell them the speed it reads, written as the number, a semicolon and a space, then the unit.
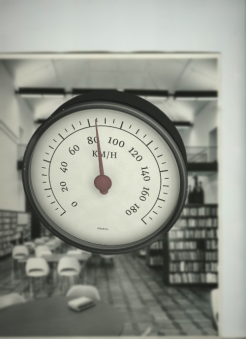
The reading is 85; km/h
